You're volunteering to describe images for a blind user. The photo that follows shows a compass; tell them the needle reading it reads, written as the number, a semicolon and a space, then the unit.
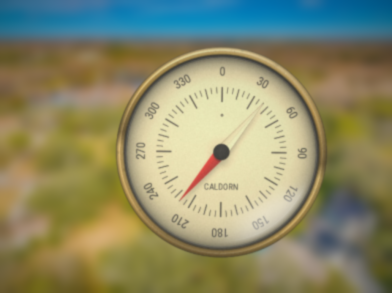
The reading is 220; °
